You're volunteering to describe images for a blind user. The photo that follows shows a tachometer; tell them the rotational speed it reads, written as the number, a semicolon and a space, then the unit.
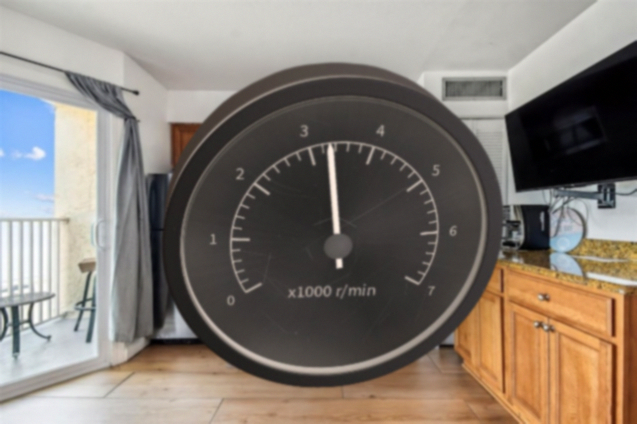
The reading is 3300; rpm
